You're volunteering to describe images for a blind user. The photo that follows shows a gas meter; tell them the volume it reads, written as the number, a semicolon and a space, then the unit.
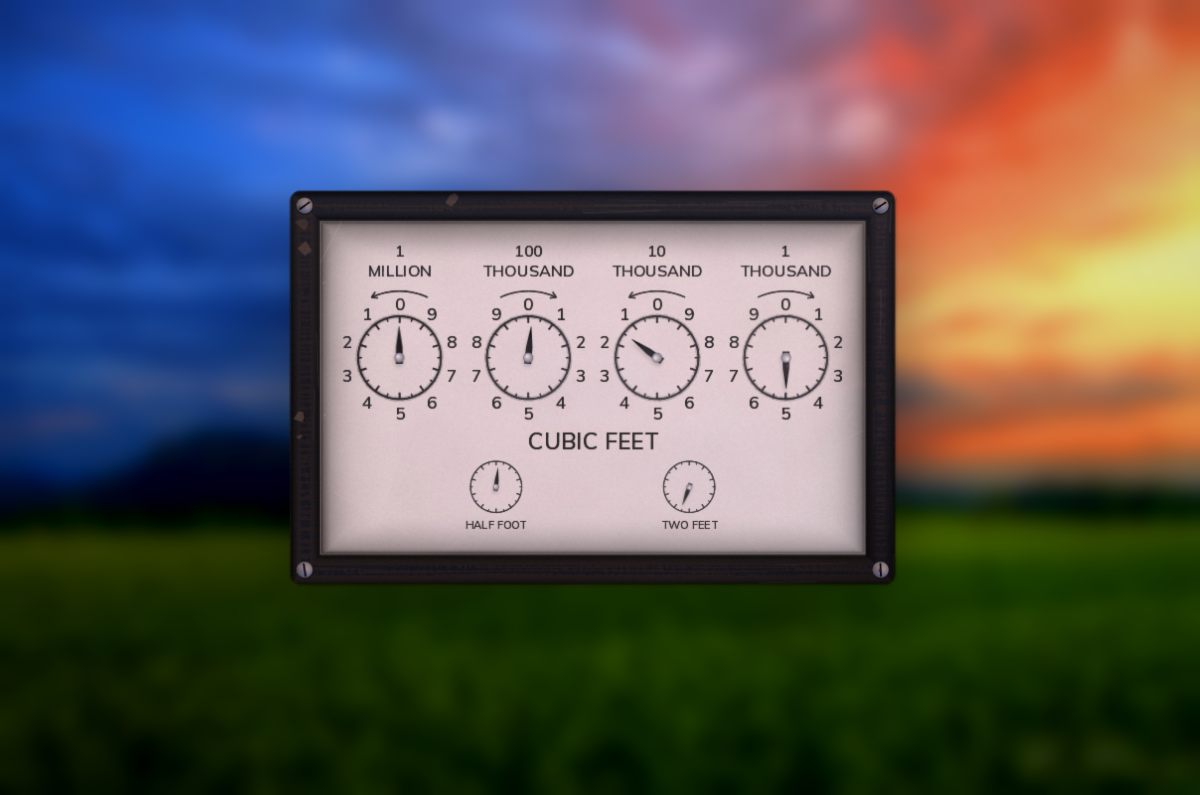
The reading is 1500; ft³
